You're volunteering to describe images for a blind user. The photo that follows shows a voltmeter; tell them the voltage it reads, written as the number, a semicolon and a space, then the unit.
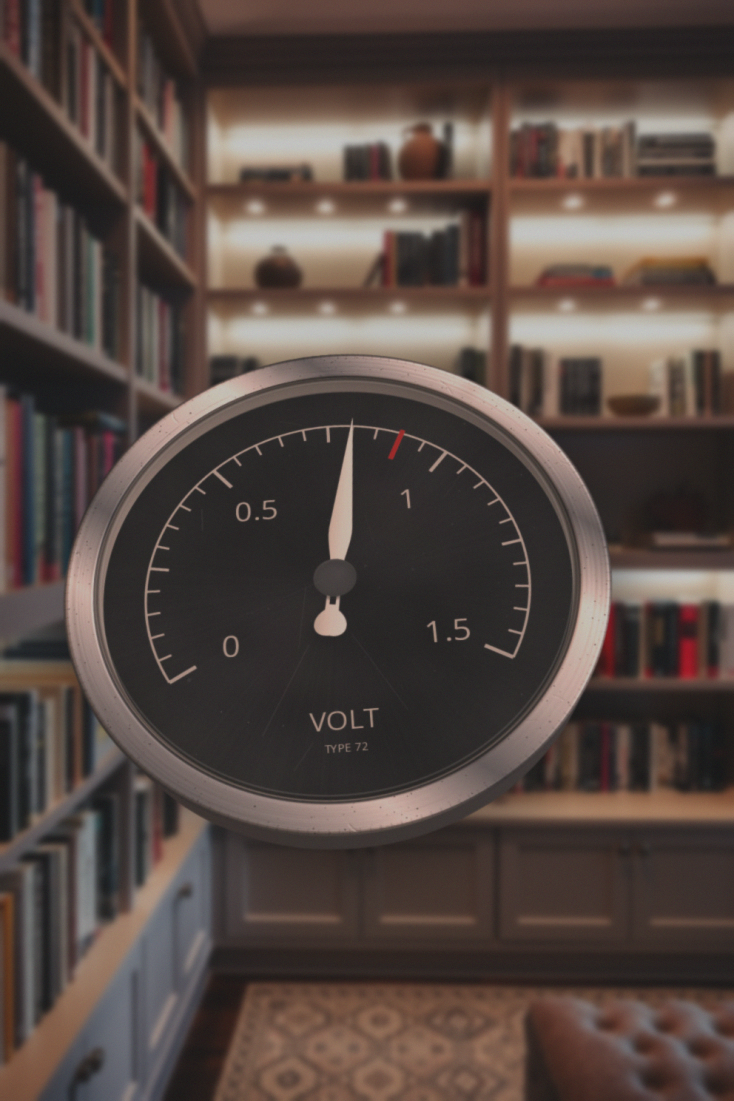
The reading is 0.8; V
